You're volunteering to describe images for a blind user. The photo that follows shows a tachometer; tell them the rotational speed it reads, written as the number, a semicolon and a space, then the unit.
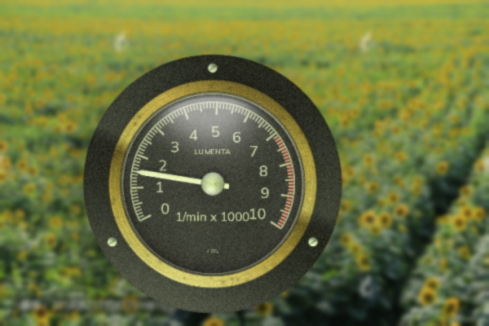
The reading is 1500; rpm
